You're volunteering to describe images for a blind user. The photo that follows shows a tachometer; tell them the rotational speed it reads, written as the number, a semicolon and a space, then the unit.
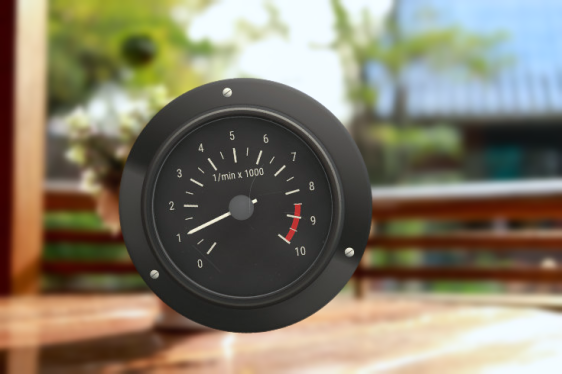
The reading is 1000; rpm
